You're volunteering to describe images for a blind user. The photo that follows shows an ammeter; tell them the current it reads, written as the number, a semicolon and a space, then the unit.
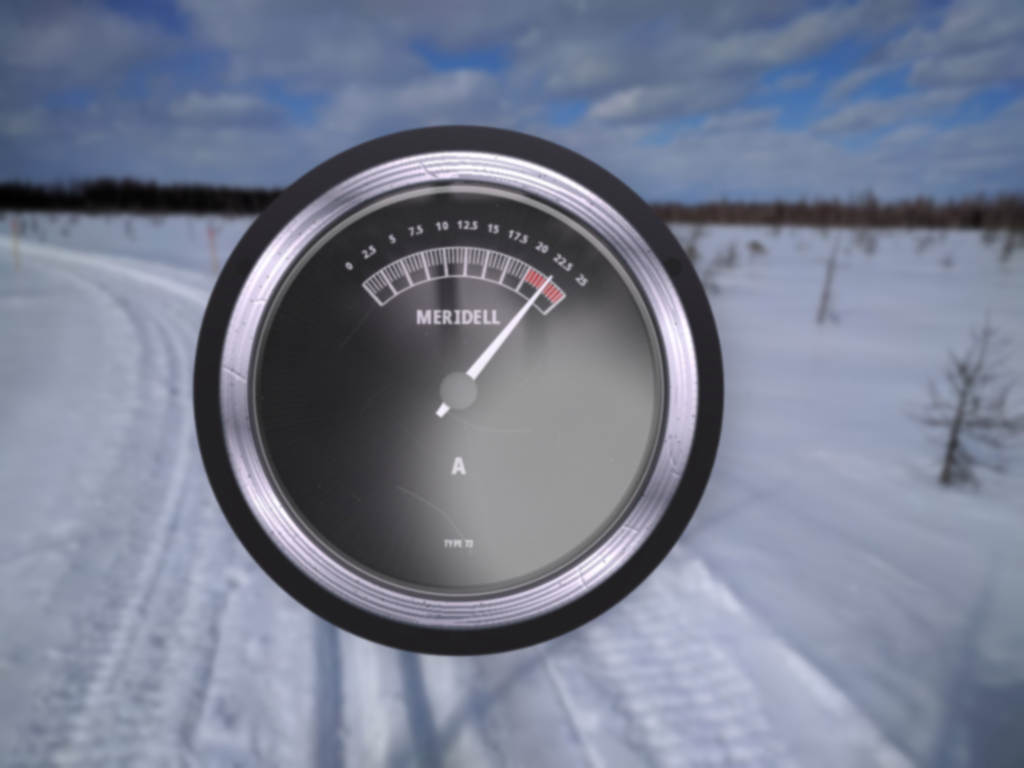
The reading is 22.5; A
